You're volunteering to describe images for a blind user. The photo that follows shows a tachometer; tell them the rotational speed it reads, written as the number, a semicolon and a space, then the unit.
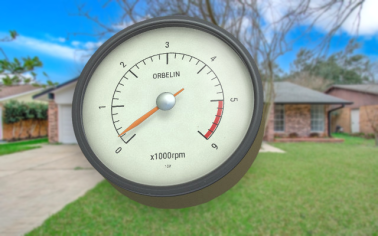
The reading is 200; rpm
